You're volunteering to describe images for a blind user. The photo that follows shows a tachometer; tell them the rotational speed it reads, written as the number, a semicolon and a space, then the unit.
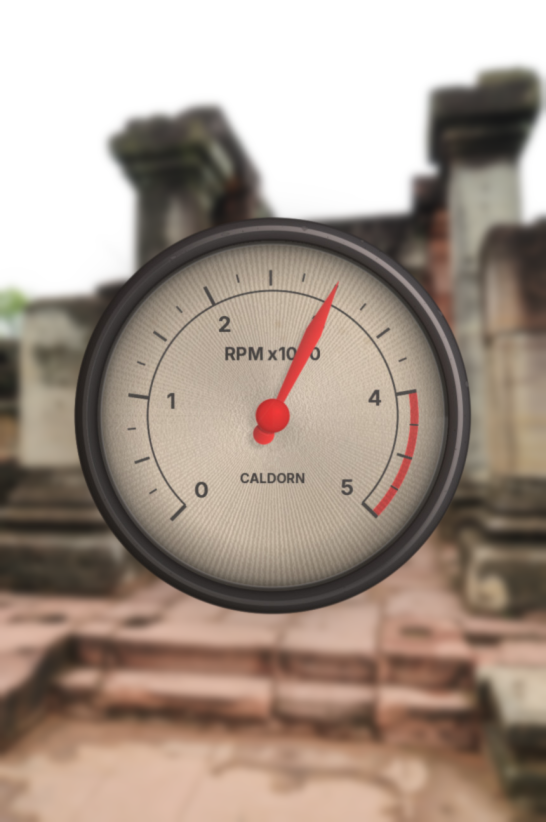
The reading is 3000; rpm
